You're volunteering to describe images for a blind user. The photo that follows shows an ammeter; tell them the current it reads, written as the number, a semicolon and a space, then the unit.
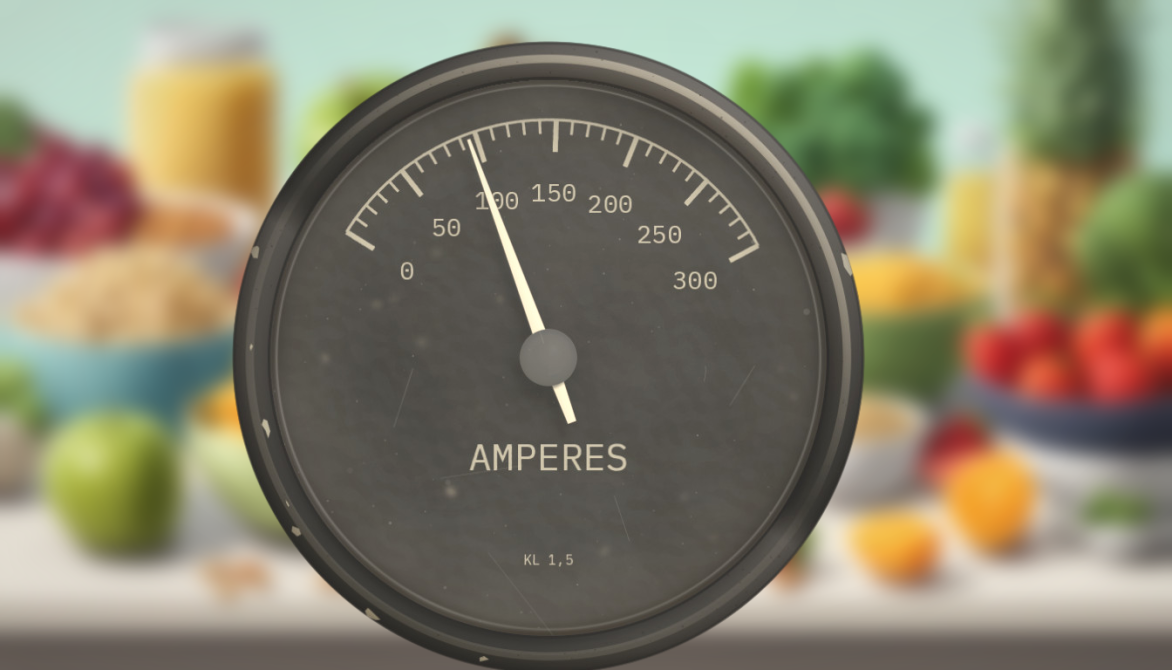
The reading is 95; A
